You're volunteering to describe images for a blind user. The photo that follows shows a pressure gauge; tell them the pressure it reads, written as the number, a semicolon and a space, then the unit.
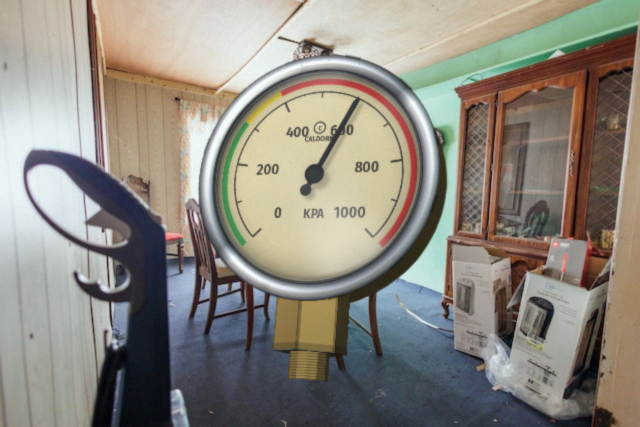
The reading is 600; kPa
